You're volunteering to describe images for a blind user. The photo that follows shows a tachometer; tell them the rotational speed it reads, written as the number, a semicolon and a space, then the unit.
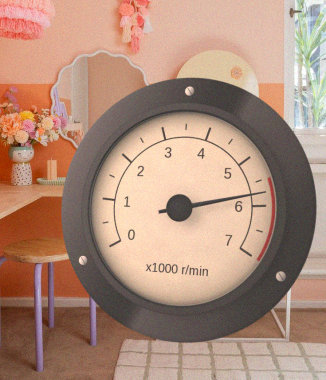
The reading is 5750; rpm
